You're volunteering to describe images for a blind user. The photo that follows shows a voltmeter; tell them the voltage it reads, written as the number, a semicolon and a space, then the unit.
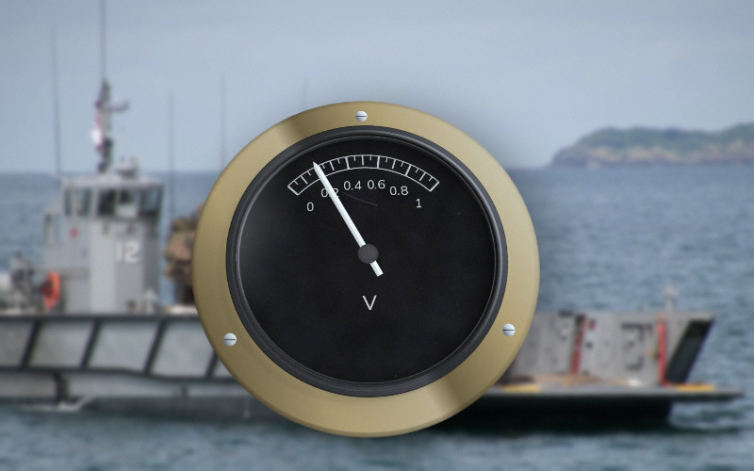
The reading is 0.2; V
